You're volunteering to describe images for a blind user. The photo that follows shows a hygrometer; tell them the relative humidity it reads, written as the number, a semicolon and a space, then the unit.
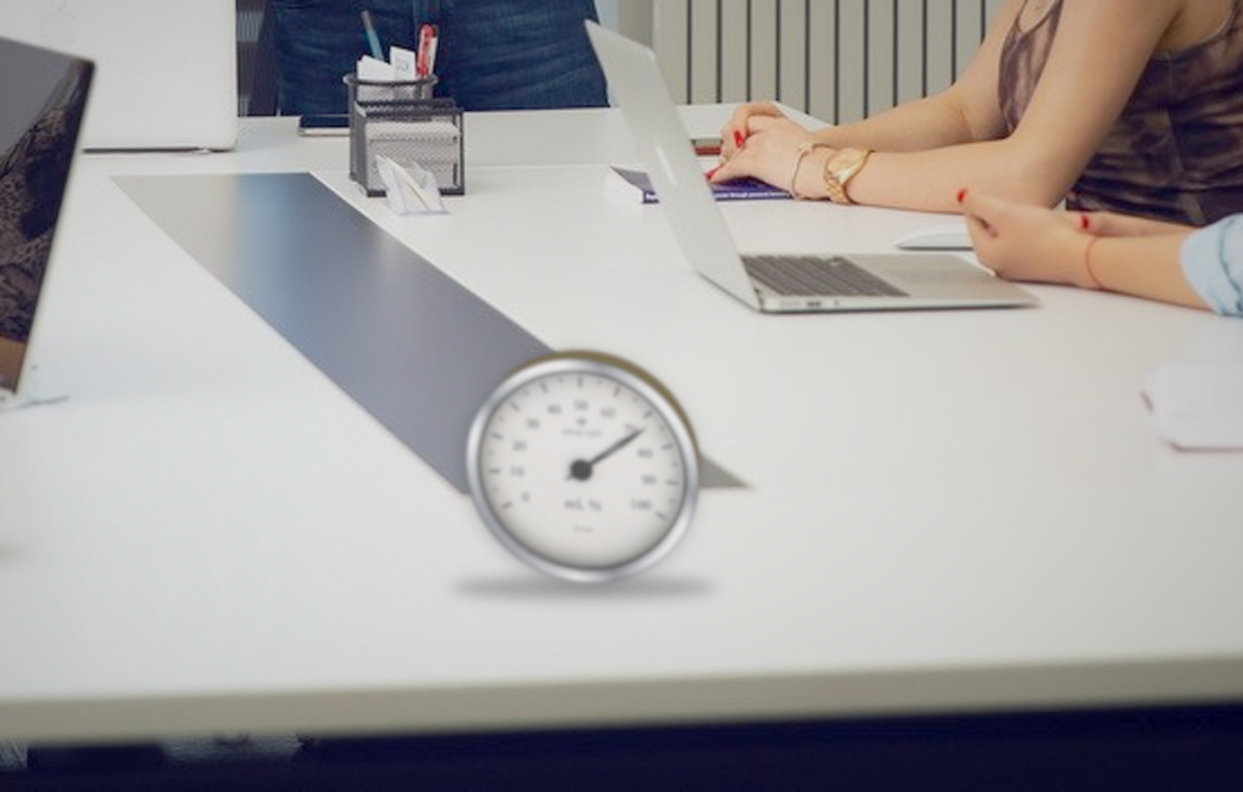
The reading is 72.5; %
